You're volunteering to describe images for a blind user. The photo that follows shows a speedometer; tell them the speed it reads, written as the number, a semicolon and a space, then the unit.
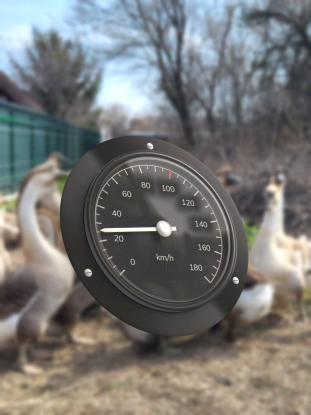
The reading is 25; km/h
